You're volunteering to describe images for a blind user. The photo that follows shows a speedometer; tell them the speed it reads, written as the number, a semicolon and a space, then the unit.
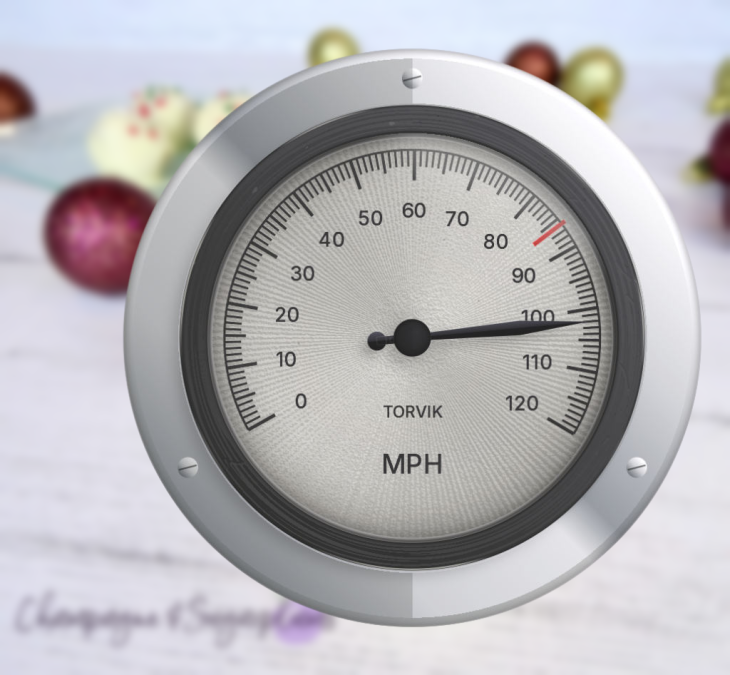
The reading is 102; mph
